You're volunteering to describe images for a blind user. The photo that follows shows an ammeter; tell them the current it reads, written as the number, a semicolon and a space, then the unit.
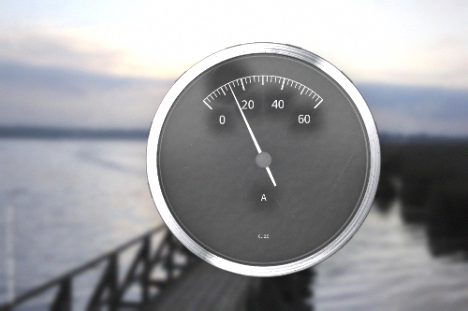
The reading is 14; A
